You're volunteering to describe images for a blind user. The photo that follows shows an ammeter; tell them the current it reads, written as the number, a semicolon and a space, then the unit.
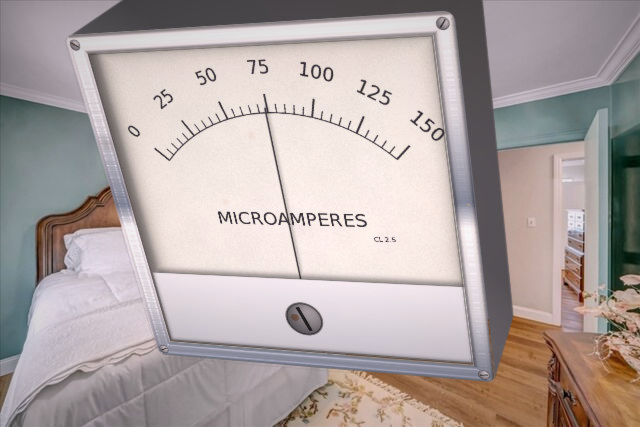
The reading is 75; µA
